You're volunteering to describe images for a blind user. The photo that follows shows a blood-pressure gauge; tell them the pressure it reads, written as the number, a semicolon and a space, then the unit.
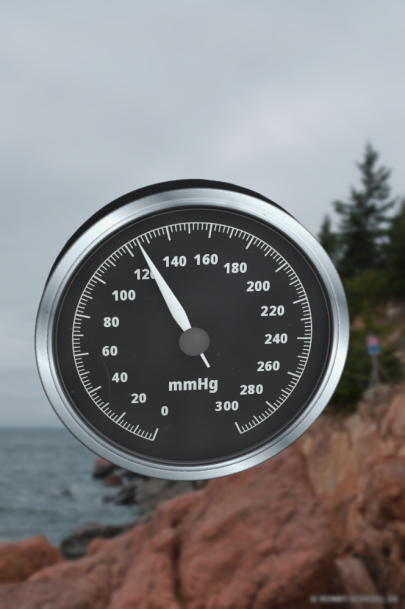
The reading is 126; mmHg
